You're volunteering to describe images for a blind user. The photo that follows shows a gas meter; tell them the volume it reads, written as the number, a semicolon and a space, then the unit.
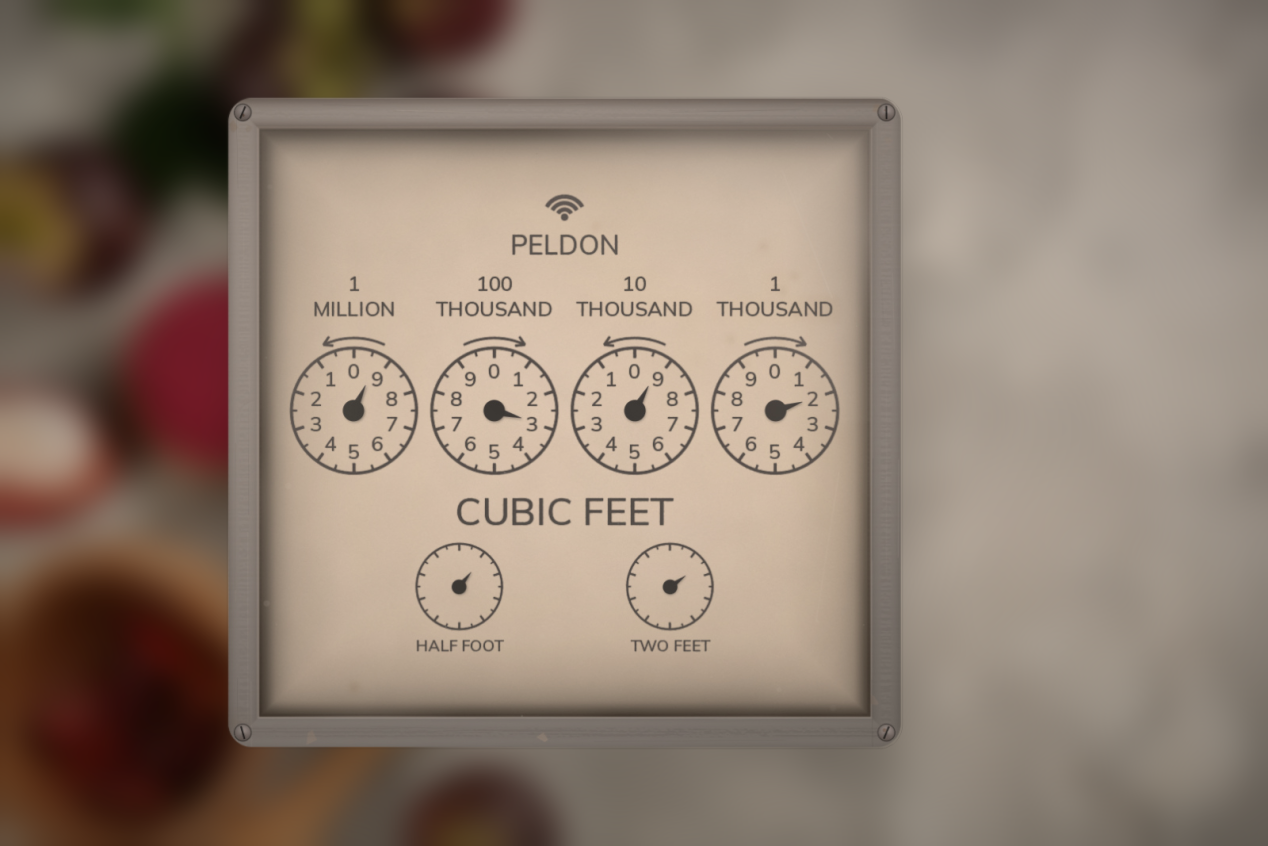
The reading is 929200; ft³
